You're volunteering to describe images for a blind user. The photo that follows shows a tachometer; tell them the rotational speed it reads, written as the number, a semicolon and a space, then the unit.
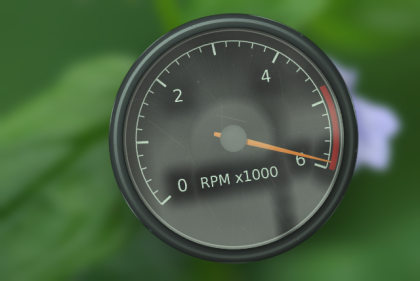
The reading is 5900; rpm
